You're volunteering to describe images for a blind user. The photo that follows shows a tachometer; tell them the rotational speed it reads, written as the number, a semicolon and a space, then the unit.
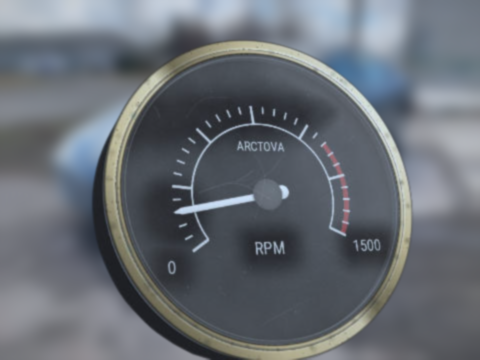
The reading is 150; rpm
